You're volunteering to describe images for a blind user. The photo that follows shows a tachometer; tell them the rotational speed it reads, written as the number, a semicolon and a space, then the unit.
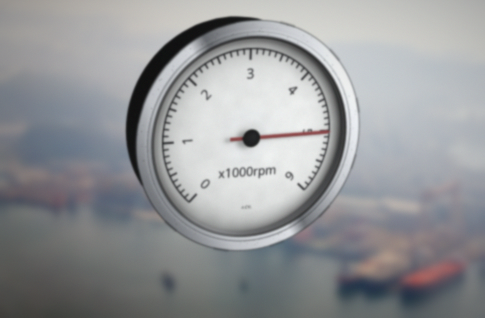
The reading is 5000; rpm
